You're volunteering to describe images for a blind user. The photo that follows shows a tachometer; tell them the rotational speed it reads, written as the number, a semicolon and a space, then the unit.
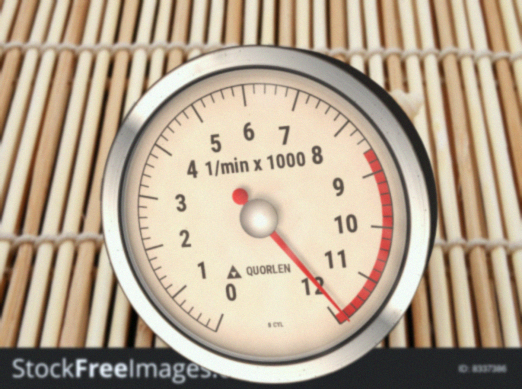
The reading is 11800; rpm
